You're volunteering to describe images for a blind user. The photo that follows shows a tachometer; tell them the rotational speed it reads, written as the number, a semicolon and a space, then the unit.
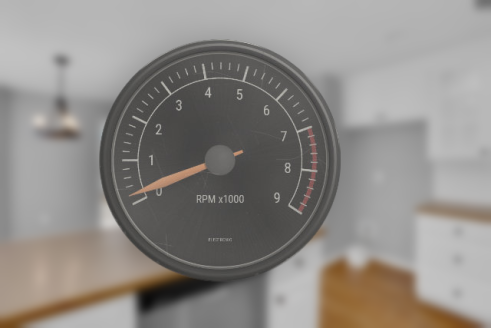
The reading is 200; rpm
